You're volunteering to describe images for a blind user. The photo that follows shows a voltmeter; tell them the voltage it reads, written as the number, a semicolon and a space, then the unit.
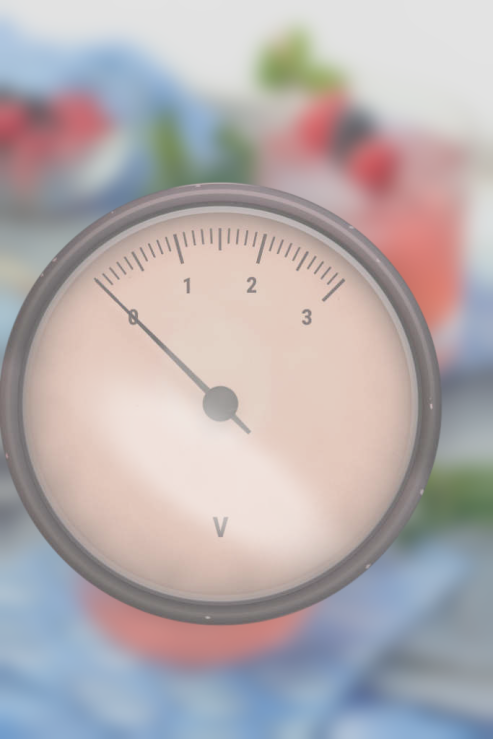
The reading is 0; V
